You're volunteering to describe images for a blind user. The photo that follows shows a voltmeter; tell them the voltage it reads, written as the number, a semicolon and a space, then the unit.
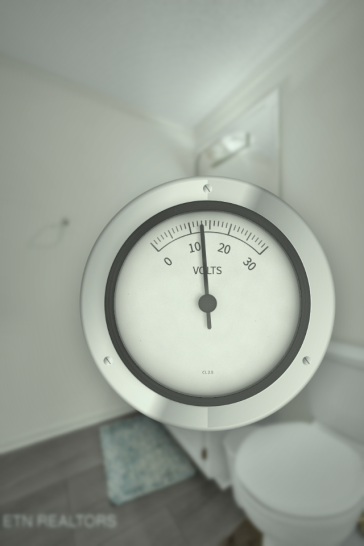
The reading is 13; V
